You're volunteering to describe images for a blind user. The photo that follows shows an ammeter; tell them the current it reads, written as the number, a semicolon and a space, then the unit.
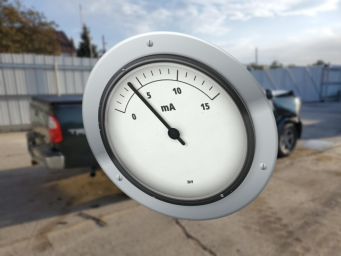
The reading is 4; mA
